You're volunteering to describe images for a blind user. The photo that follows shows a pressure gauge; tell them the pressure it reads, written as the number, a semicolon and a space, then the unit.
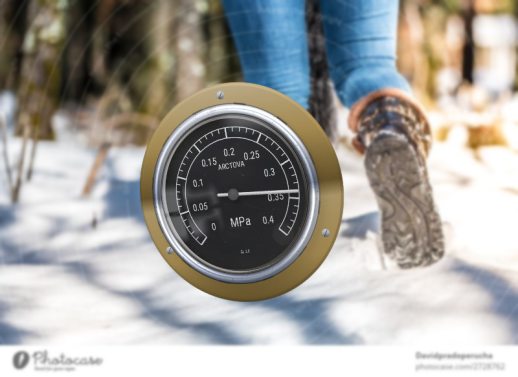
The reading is 0.34; MPa
